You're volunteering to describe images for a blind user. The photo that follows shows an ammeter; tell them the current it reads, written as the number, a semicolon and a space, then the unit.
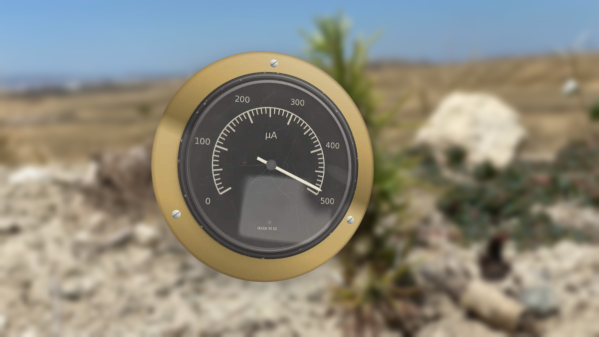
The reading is 490; µA
